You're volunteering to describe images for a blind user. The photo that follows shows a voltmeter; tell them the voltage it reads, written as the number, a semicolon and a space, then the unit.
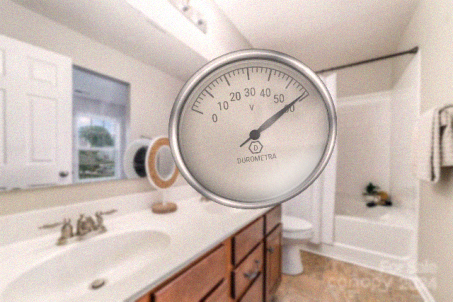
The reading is 58; V
